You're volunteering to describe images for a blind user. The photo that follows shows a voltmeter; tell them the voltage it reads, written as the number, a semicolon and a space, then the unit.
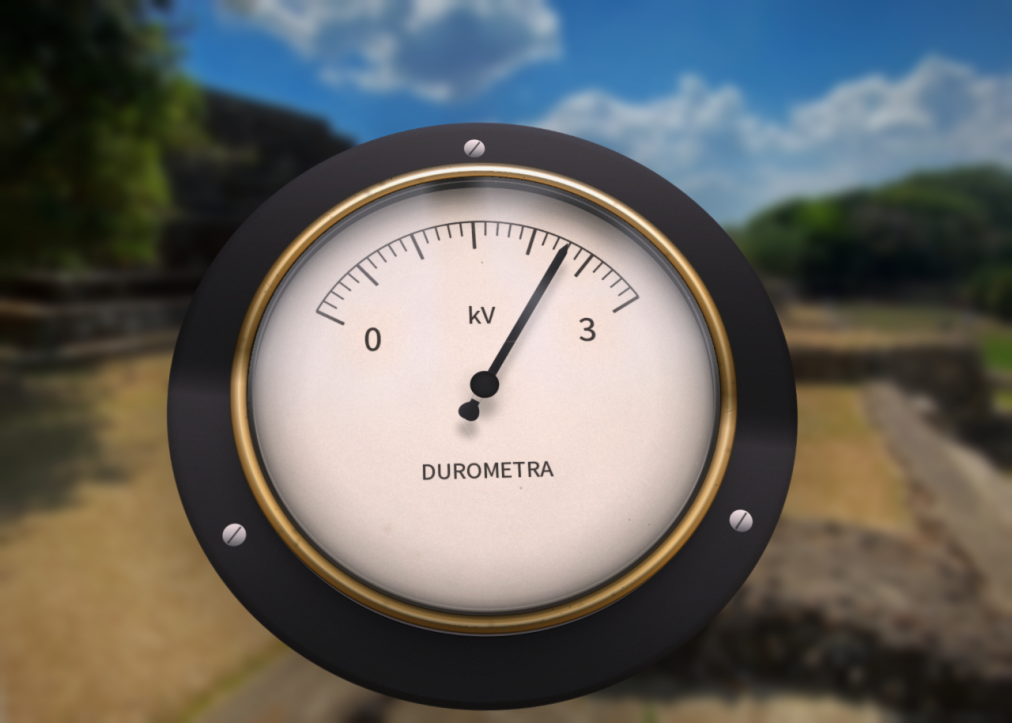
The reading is 2.3; kV
